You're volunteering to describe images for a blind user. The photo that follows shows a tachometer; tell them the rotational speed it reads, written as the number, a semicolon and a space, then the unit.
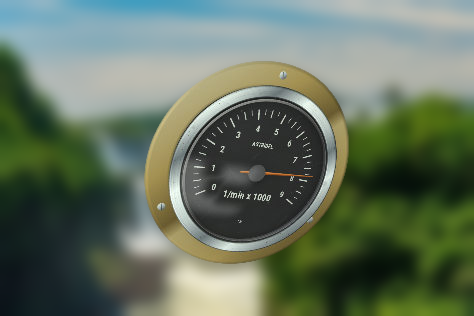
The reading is 7750; rpm
